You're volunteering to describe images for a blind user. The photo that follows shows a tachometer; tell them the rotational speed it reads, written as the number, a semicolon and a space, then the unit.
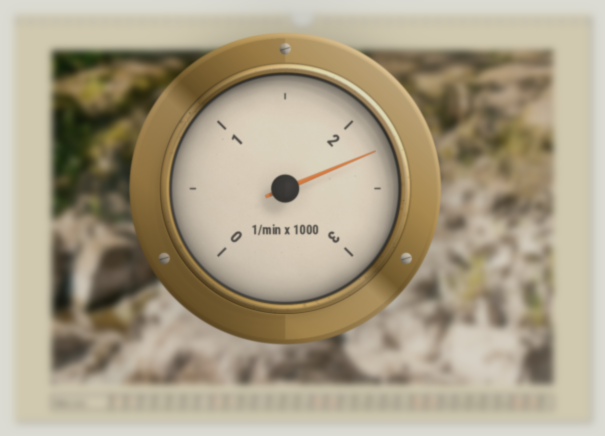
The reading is 2250; rpm
